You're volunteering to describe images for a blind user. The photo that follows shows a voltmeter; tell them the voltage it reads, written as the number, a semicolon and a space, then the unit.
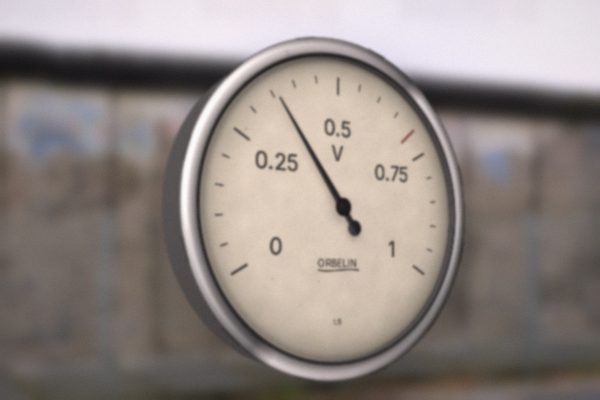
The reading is 0.35; V
